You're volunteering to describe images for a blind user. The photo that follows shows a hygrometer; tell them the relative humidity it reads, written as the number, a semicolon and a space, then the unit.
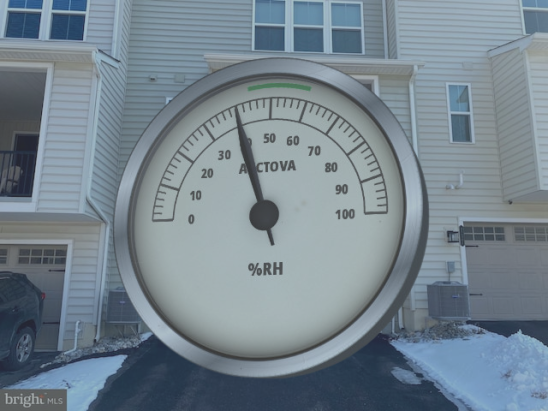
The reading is 40; %
